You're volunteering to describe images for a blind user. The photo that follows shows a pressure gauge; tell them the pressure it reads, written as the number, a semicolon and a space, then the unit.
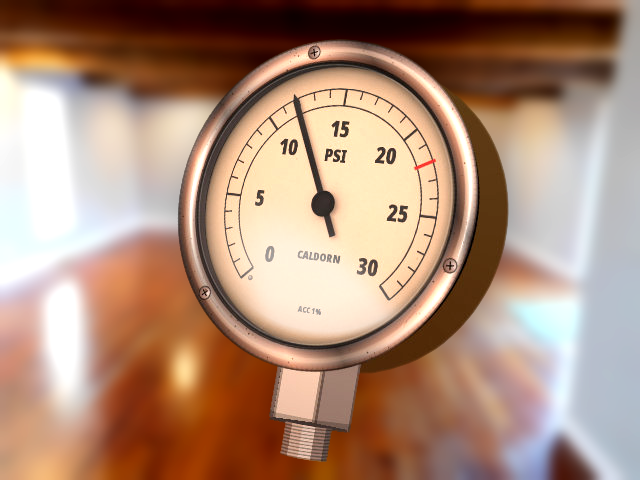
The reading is 12; psi
